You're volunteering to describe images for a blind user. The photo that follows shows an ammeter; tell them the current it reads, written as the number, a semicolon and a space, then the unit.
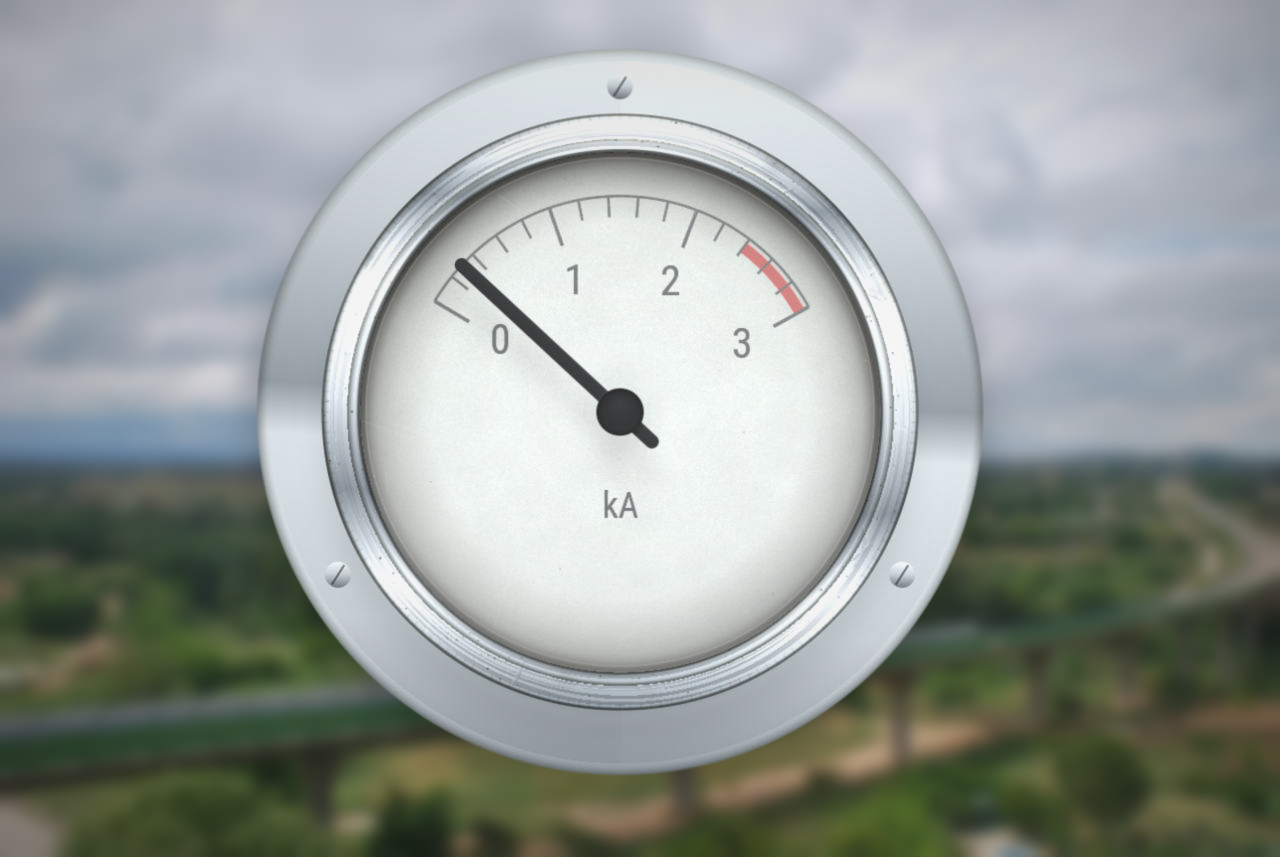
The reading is 0.3; kA
